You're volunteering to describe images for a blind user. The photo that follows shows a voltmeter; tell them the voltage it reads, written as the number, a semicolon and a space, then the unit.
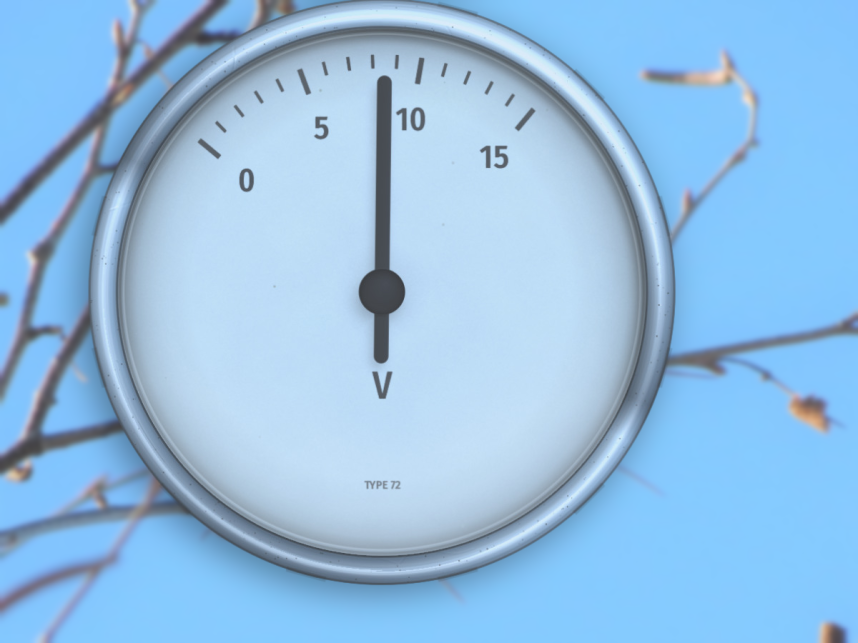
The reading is 8.5; V
